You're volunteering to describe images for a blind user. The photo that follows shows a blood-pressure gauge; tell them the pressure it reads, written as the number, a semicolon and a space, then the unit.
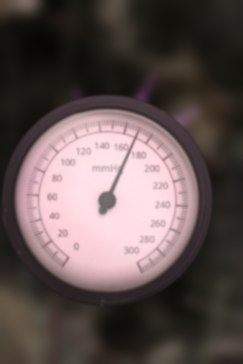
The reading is 170; mmHg
